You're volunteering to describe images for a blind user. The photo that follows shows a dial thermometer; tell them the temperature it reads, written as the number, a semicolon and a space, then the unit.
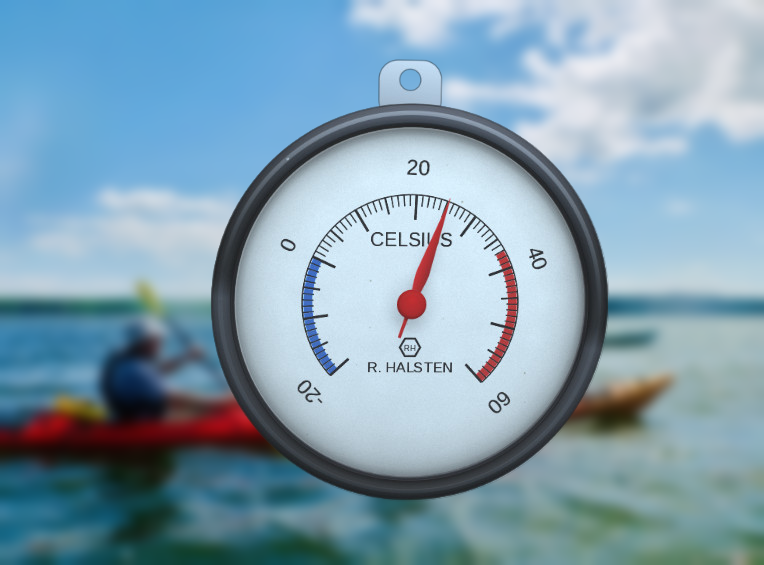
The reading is 25; °C
